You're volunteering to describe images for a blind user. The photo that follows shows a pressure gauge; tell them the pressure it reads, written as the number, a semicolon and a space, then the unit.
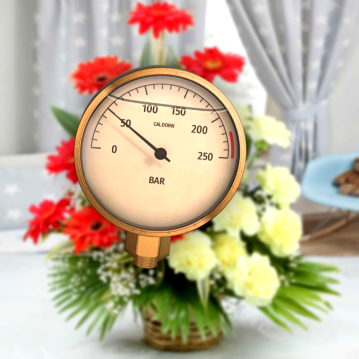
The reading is 50; bar
